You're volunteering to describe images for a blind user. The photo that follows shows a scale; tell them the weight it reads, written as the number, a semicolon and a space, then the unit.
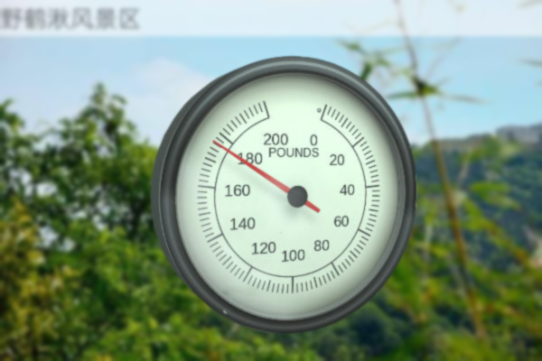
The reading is 176; lb
